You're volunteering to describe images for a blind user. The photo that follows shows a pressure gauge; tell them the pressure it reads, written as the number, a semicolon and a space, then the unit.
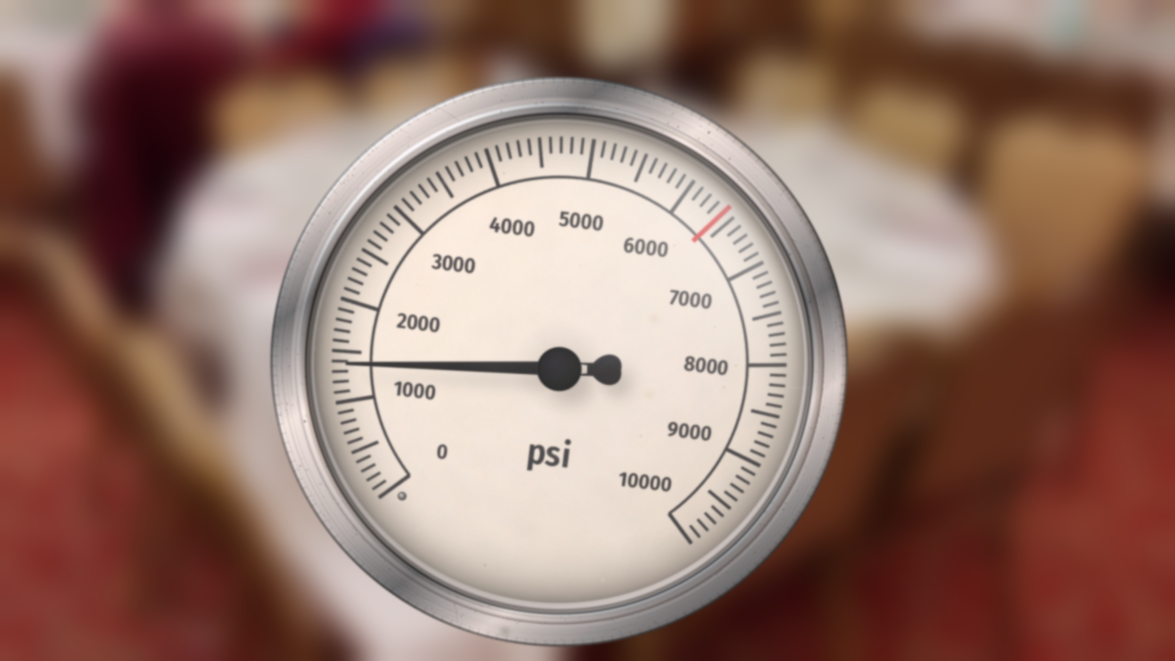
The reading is 1400; psi
